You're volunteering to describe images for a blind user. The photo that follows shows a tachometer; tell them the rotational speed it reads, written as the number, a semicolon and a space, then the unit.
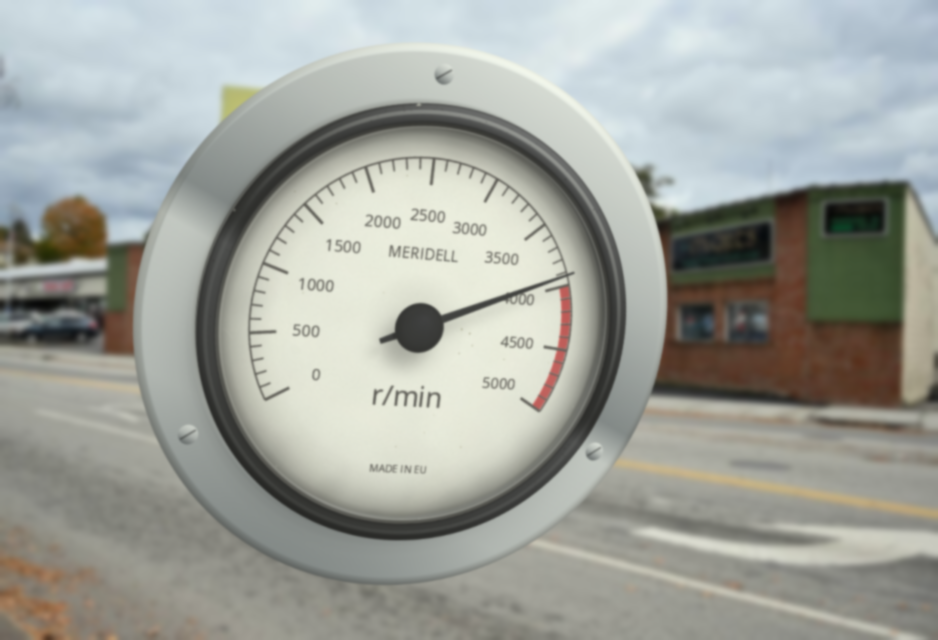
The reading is 3900; rpm
